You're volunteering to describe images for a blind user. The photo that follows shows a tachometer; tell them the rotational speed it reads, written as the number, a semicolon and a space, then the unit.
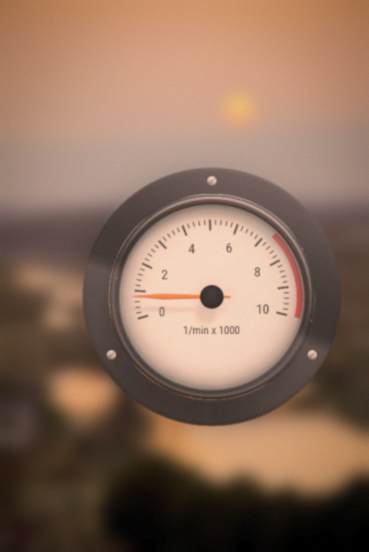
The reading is 800; rpm
